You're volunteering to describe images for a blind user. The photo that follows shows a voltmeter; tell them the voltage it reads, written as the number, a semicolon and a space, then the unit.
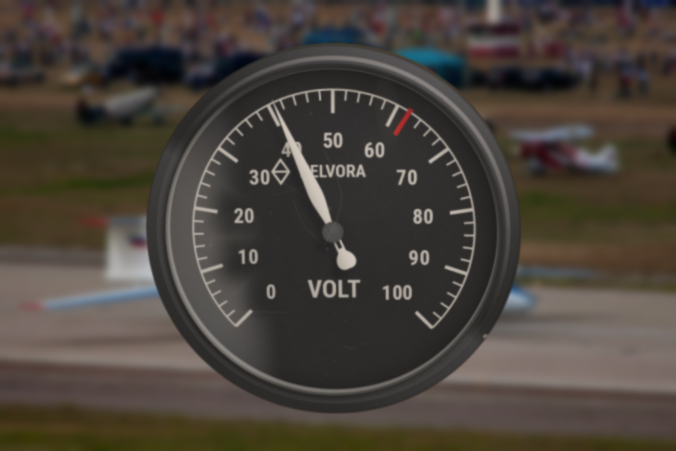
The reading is 41; V
